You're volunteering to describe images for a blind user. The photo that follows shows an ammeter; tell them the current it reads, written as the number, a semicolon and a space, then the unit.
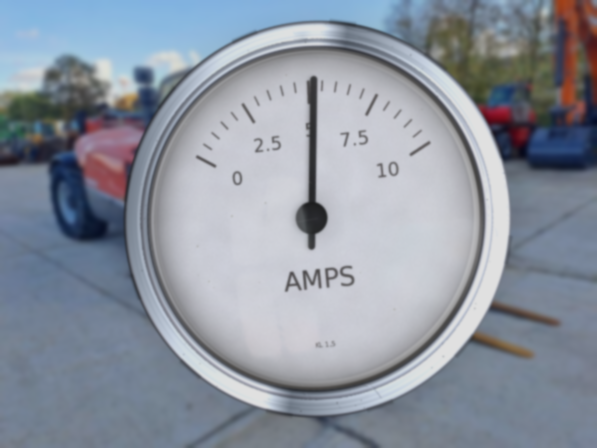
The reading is 5.25; A
